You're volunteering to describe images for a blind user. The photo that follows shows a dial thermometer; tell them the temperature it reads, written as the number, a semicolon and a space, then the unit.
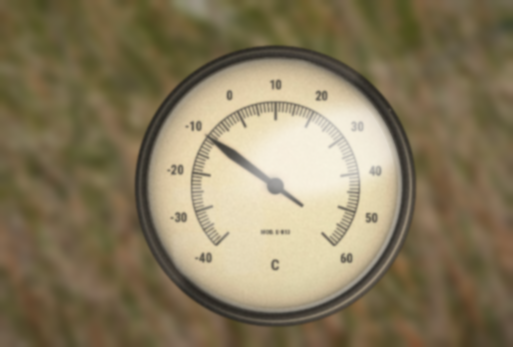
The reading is -10; °C
